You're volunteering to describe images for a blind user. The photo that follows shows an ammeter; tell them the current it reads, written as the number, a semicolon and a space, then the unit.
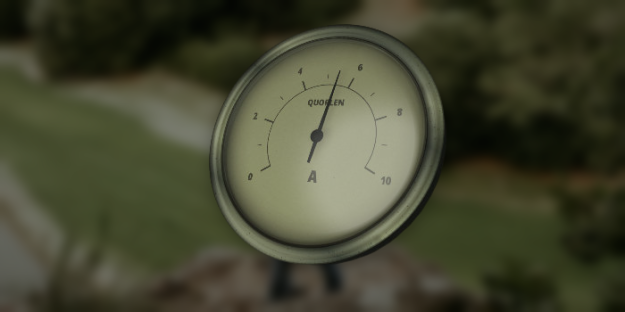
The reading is 5.5; A
